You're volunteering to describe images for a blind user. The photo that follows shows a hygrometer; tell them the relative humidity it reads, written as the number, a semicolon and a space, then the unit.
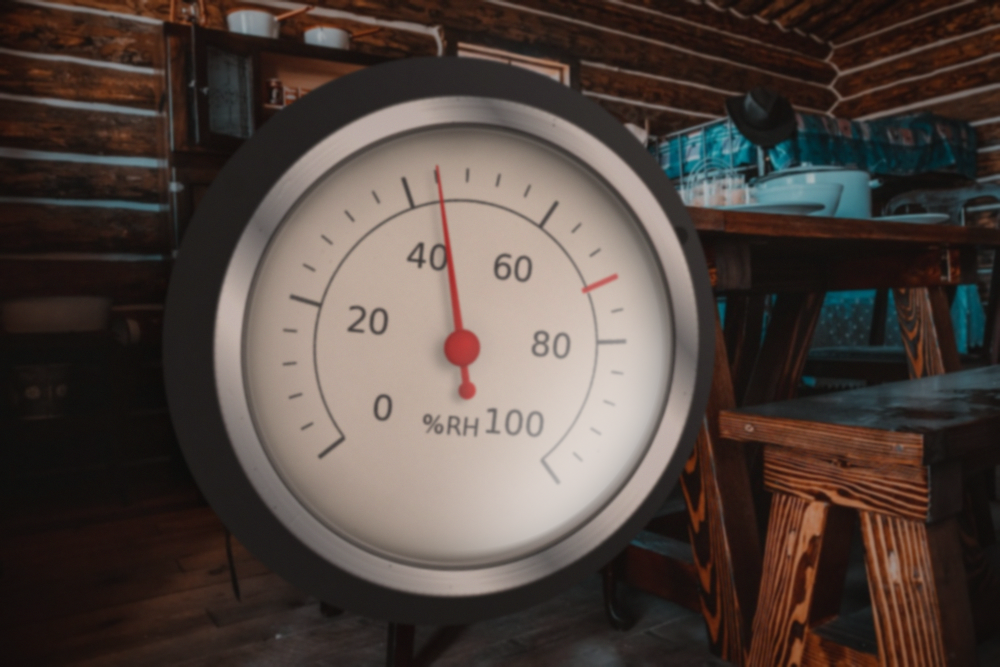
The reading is 44; %
